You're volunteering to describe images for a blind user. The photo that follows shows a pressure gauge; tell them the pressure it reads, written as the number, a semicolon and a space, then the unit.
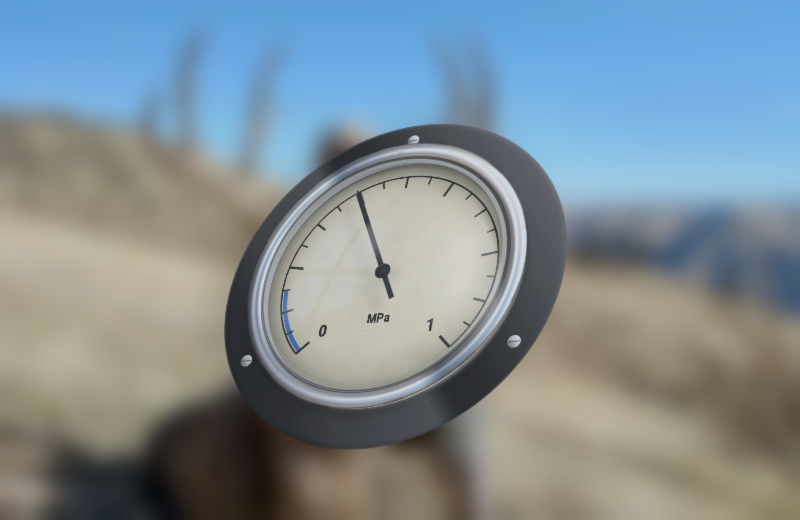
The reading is 0.4; MPa
